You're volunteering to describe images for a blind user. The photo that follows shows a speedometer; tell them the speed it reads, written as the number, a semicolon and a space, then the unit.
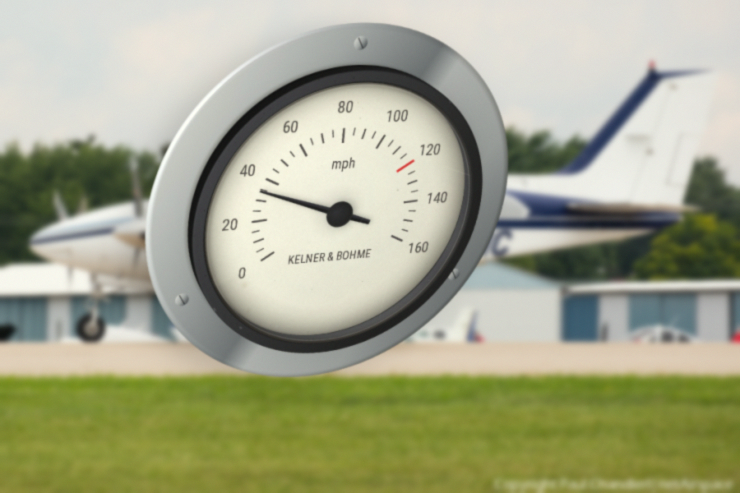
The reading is 35; mph
